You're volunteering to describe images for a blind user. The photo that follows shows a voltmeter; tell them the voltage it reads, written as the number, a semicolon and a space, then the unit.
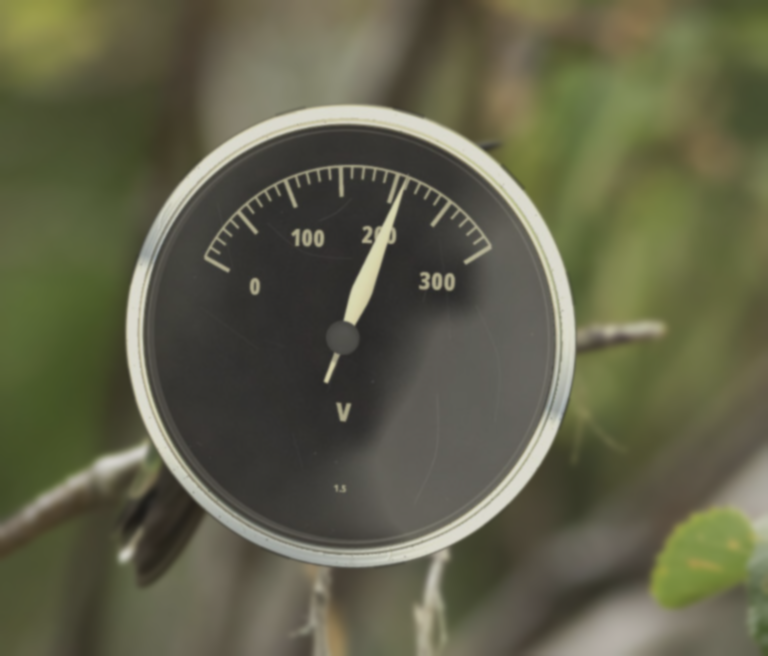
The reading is 210; V
